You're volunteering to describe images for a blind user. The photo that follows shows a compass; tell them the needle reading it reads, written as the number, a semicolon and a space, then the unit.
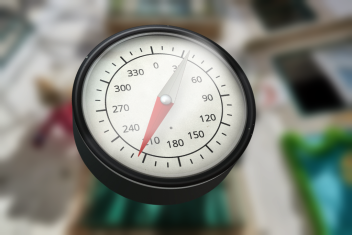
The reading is 215; °
